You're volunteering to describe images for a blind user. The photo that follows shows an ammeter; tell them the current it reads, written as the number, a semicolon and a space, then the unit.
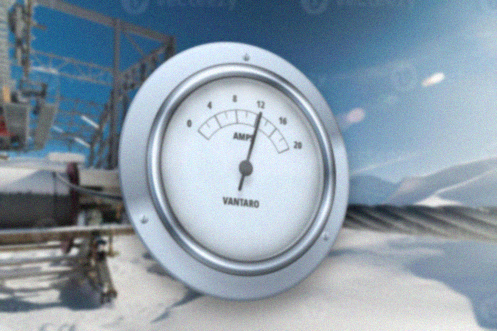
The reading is 12; A
